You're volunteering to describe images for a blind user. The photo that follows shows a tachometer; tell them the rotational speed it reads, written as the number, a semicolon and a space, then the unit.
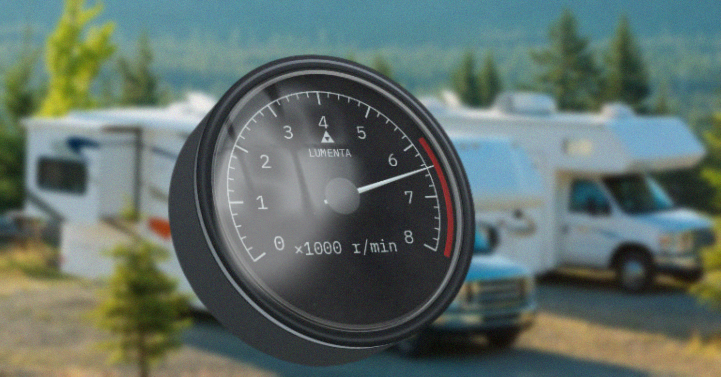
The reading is 6500; rpm
